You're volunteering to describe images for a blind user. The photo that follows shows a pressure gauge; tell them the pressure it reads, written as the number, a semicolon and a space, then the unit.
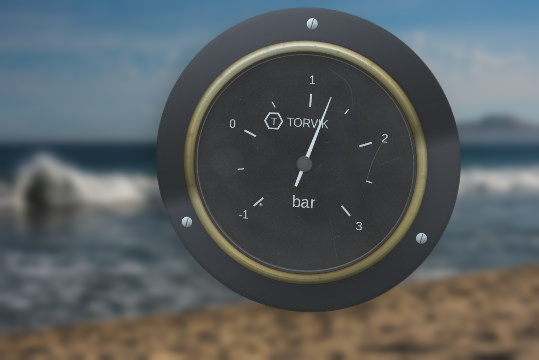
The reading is 1.25; bar
